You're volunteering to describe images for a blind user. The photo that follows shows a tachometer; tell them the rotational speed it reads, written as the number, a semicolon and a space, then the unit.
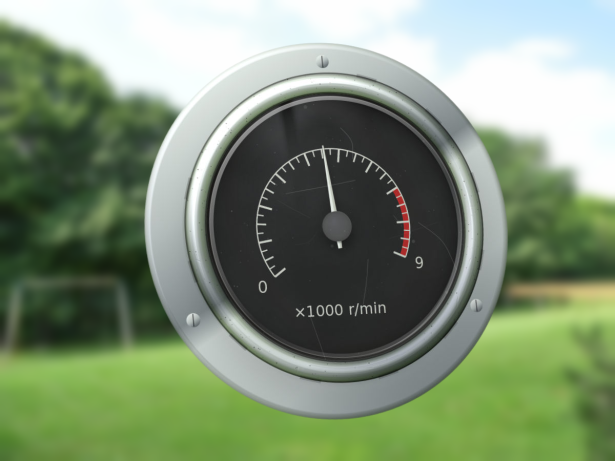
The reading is 4500; rpm
